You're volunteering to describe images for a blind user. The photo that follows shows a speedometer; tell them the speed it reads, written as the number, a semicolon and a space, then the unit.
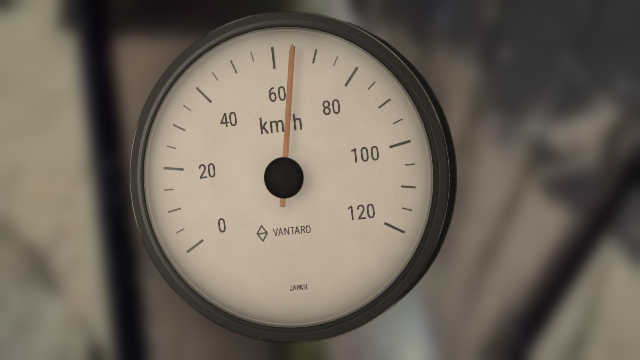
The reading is 65; km/h
